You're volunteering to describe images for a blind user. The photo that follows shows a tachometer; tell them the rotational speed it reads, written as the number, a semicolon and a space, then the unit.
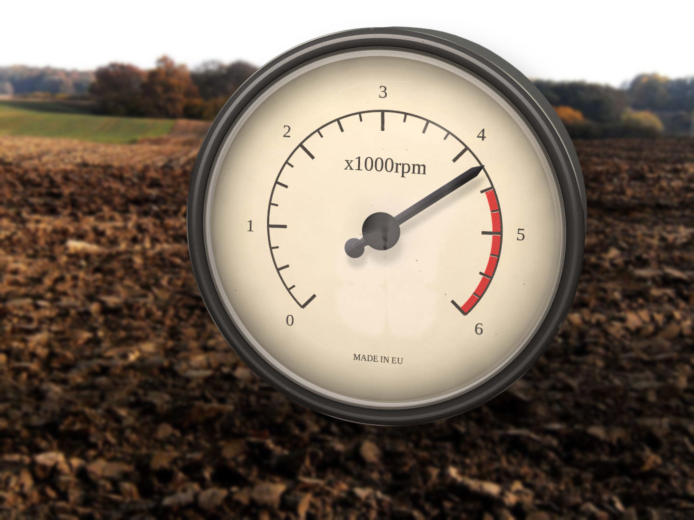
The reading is 4250; rpm
